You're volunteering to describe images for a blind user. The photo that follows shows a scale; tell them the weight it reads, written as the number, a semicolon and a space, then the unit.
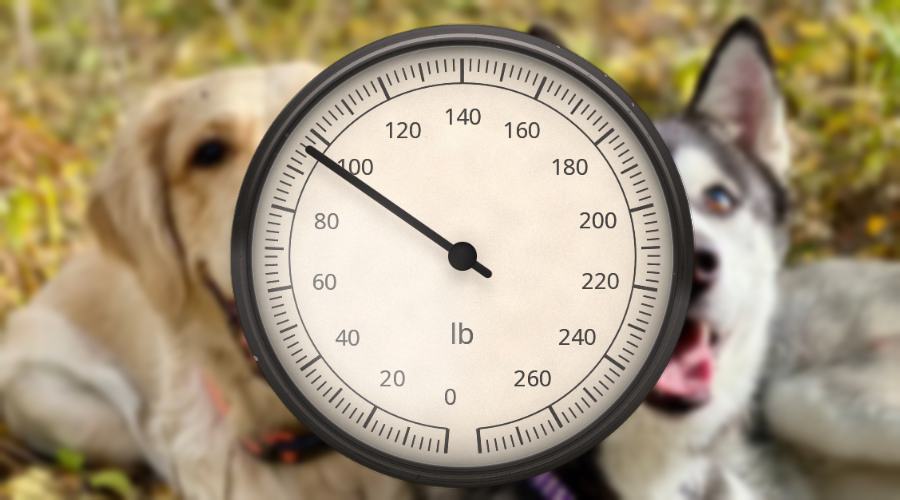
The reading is 96; lb
